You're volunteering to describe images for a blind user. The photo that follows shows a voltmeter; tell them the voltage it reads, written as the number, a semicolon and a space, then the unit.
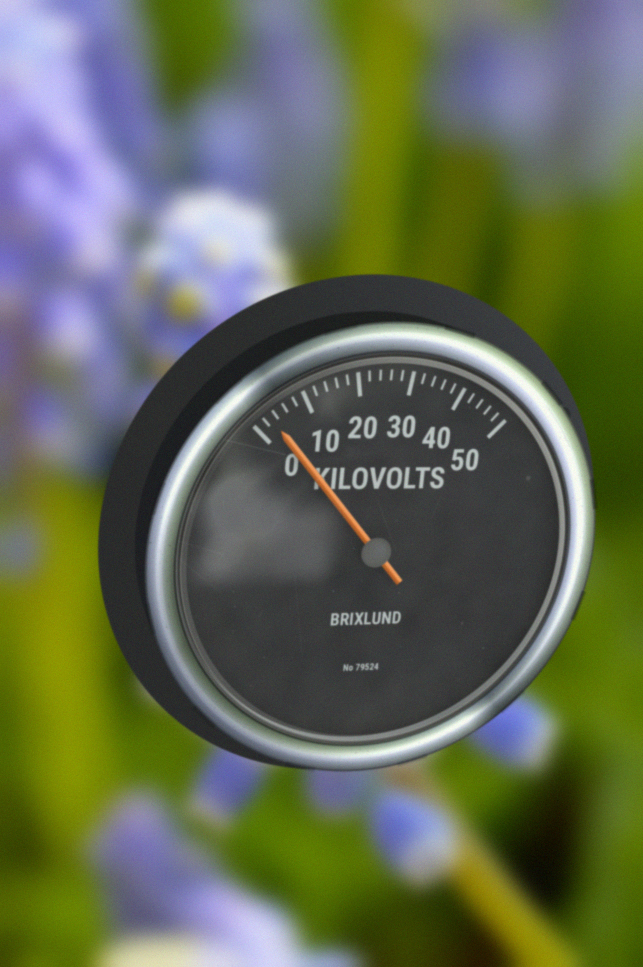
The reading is 3; kV
